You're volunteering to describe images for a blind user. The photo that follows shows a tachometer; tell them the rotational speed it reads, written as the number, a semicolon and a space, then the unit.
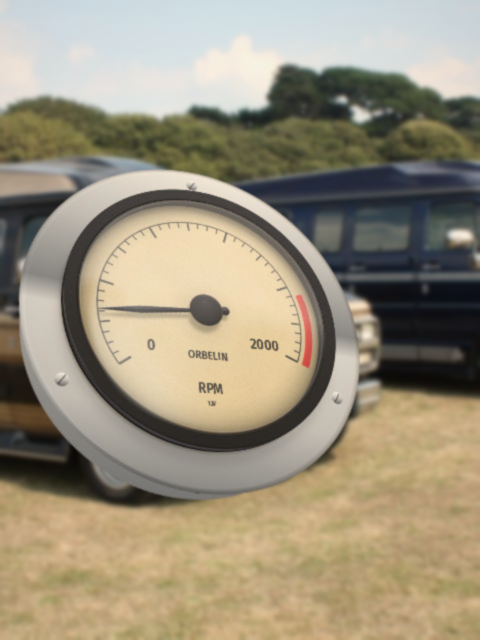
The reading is 250; rpm
